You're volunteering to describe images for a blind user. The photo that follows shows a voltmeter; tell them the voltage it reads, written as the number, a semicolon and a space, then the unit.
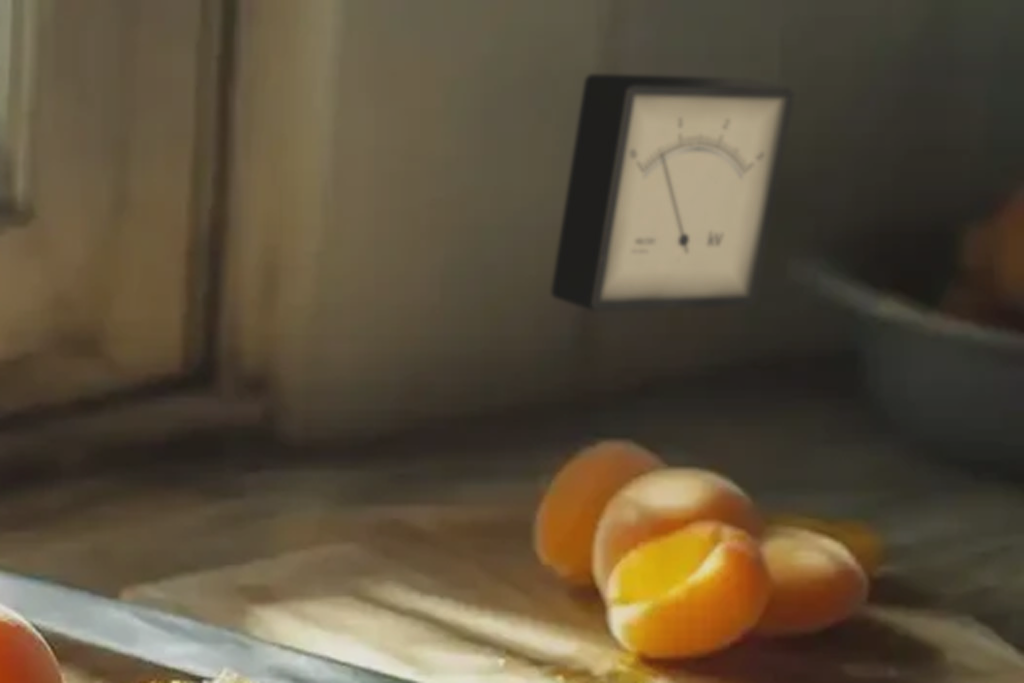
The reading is 0.5; kV
